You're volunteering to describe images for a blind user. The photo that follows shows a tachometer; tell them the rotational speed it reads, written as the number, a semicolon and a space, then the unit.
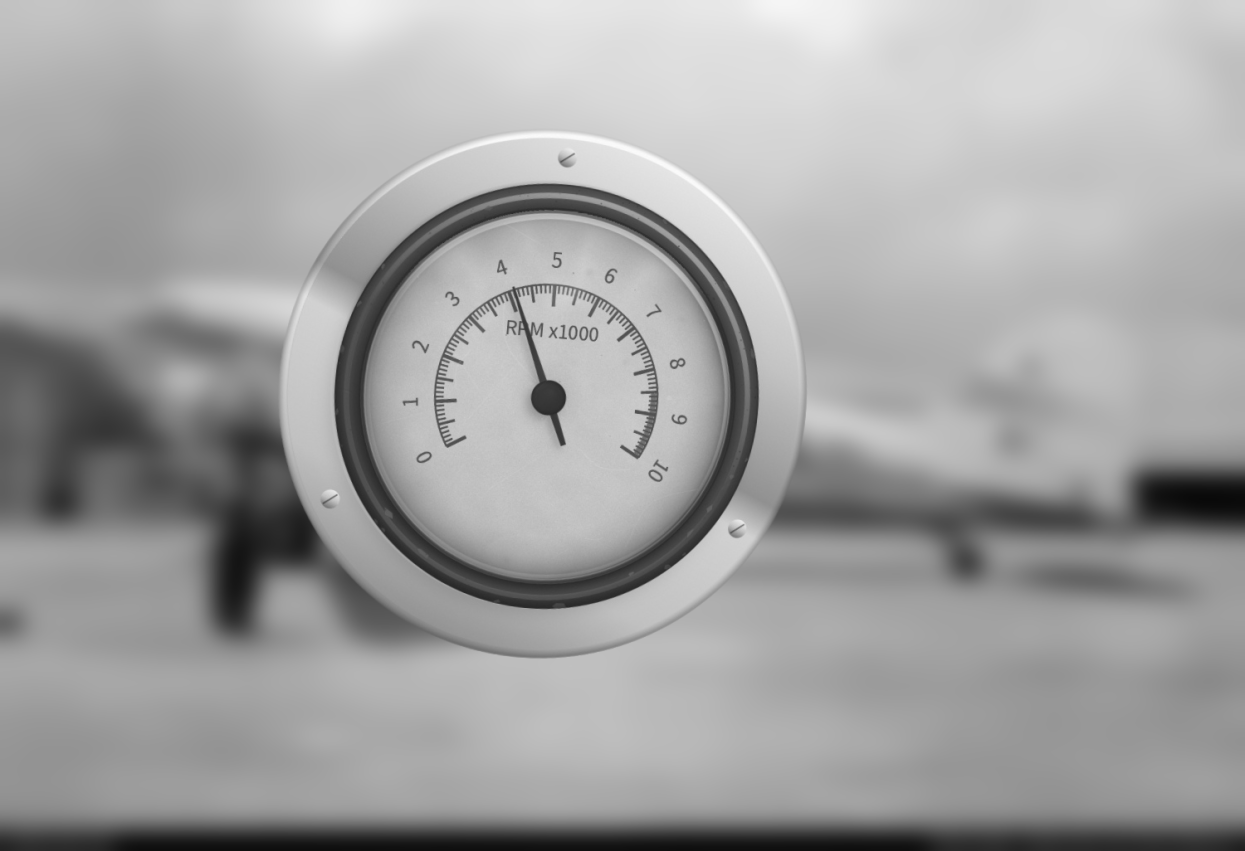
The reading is 4100; rpm
